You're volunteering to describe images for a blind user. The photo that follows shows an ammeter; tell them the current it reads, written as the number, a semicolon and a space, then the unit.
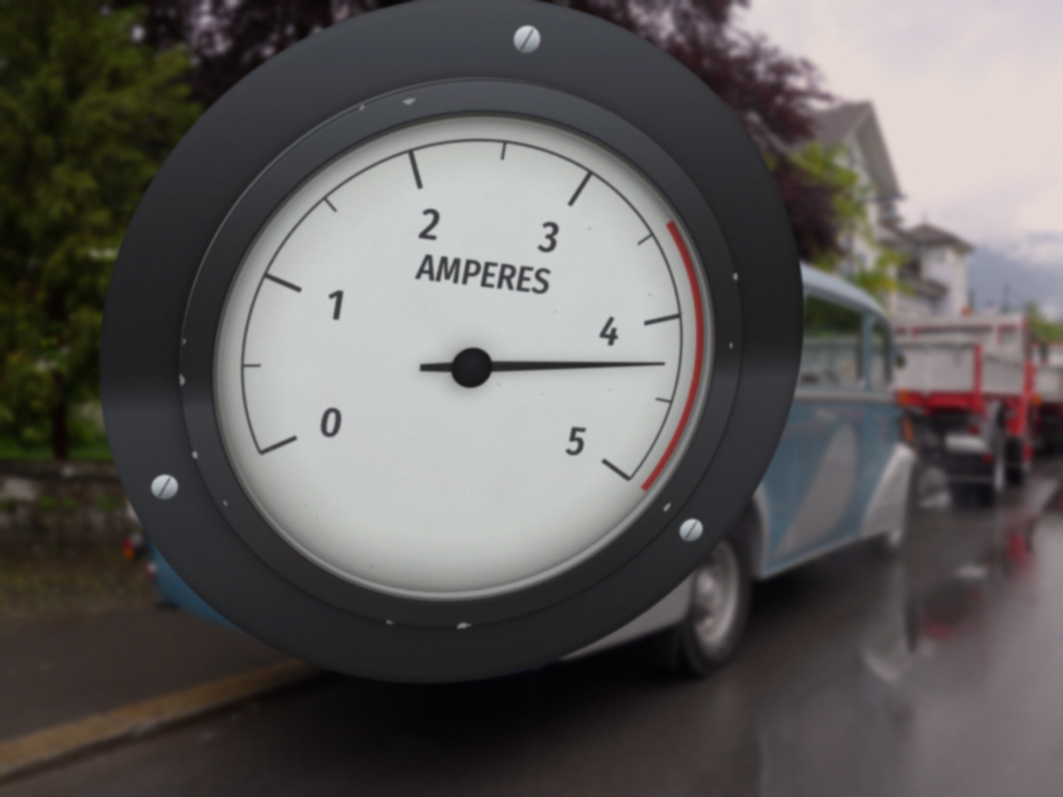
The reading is 4.25; A
